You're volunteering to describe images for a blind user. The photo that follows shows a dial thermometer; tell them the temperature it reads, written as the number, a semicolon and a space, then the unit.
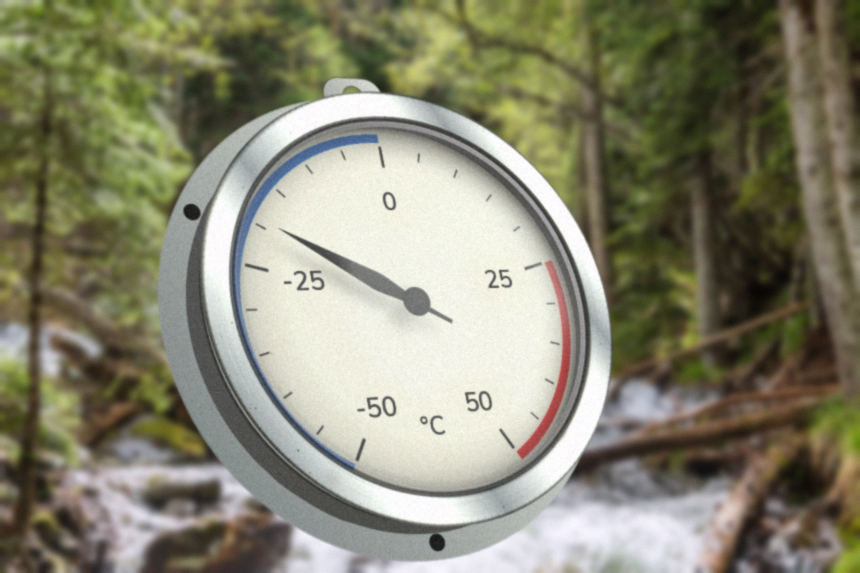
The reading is -20; °C
